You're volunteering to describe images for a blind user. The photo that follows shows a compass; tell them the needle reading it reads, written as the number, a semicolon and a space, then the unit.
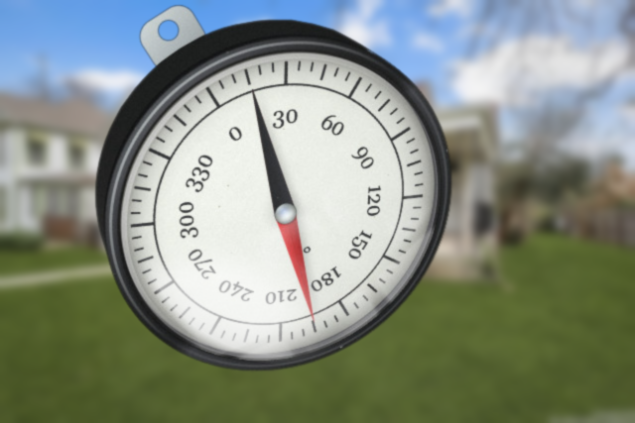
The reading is 195; °
